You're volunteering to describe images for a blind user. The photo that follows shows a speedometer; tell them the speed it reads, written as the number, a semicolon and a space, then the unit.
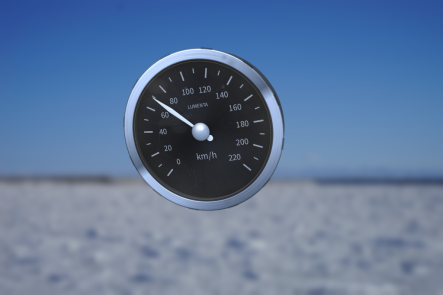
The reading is 70; km/h
